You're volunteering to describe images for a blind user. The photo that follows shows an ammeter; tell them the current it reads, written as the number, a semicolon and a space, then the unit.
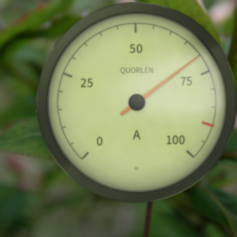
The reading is 70; A
